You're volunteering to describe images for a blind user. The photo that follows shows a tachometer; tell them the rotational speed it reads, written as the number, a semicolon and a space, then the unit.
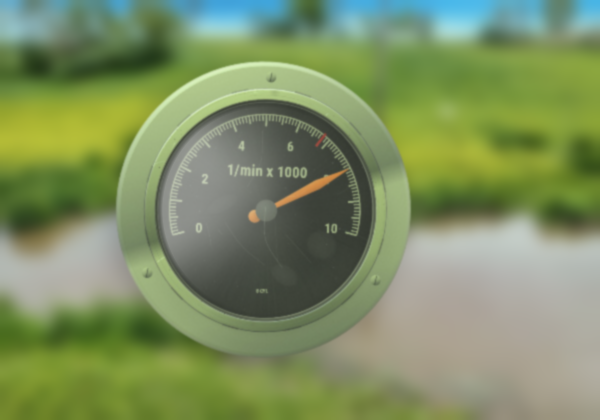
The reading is 8000; rpm
